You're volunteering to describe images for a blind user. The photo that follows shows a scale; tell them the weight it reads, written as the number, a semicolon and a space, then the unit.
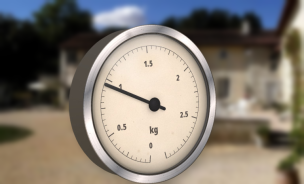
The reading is 0.95; kg
